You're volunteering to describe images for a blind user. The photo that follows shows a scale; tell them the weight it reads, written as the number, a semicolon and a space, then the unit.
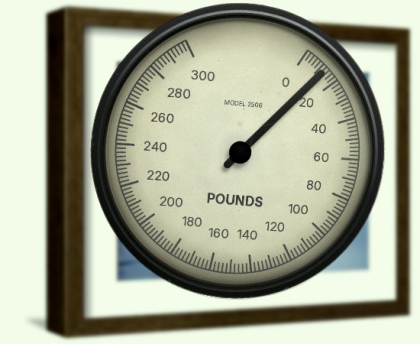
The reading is 12; lb
